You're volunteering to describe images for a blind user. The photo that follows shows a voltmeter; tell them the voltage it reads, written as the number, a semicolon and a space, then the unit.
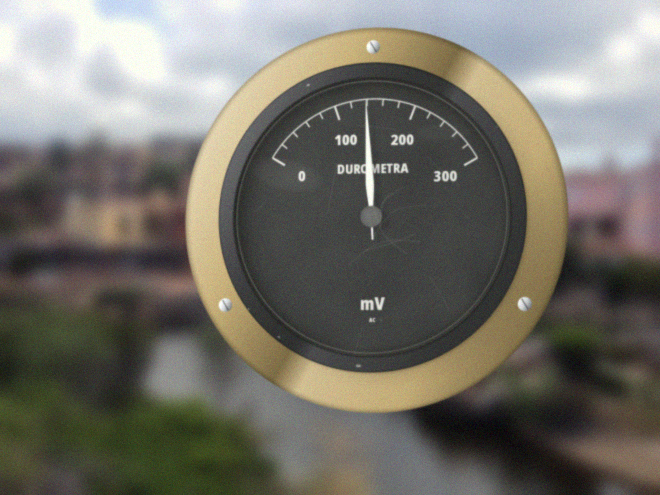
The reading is 140; mV
